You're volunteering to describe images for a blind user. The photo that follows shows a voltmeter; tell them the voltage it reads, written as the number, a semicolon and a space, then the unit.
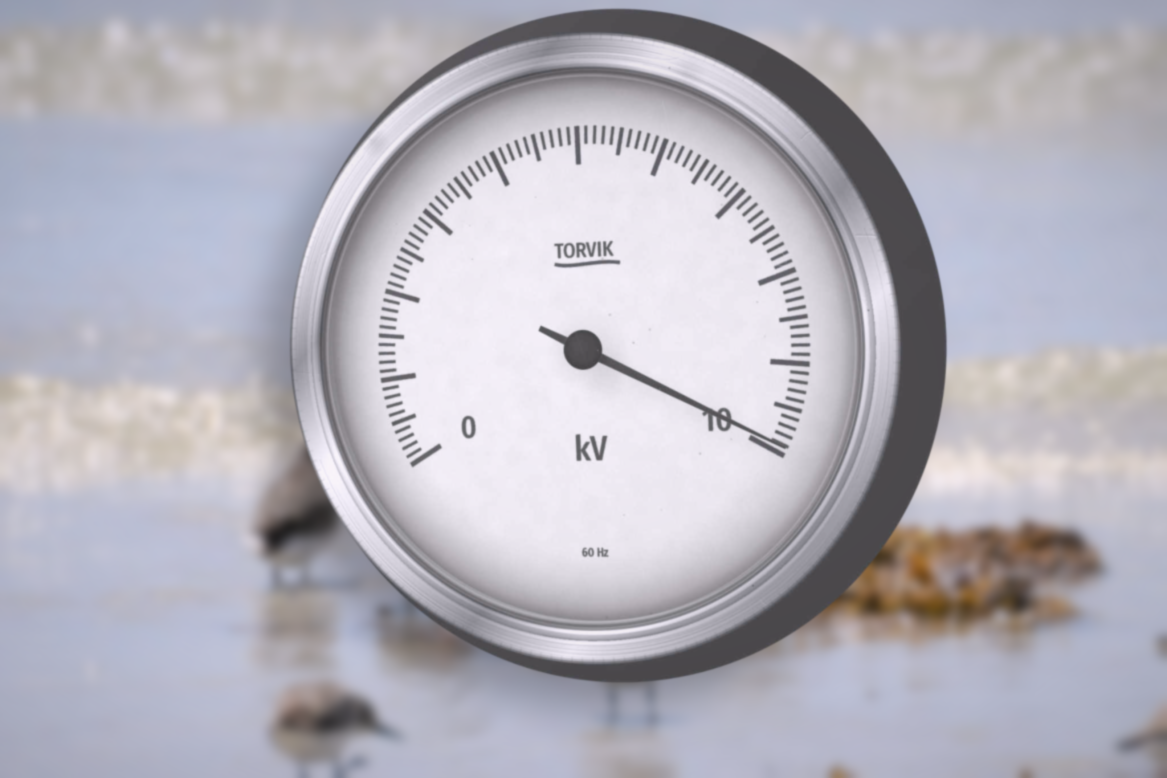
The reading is 9.9; kV
